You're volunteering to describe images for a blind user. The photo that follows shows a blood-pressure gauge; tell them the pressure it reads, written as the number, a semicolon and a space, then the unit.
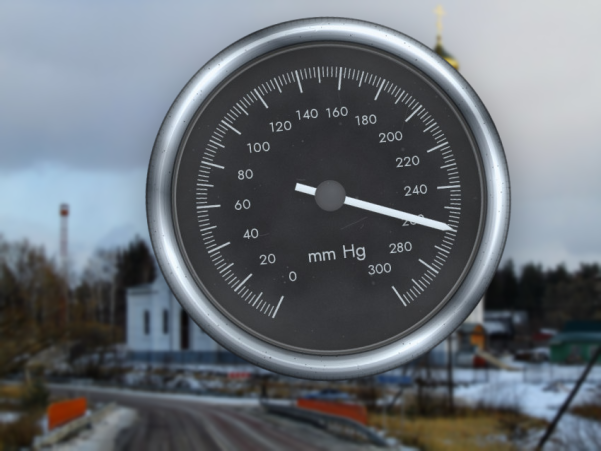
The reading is 260; mmHg
